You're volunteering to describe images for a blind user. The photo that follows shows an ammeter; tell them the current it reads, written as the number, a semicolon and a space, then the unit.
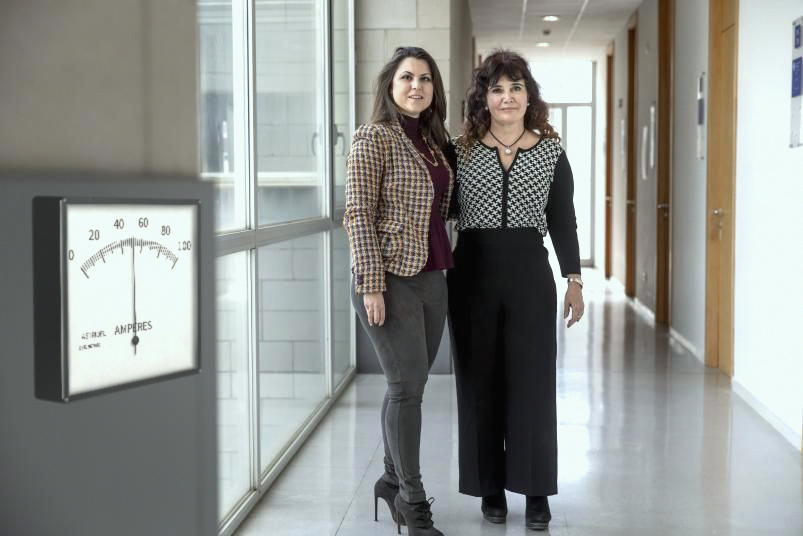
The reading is 50; A
